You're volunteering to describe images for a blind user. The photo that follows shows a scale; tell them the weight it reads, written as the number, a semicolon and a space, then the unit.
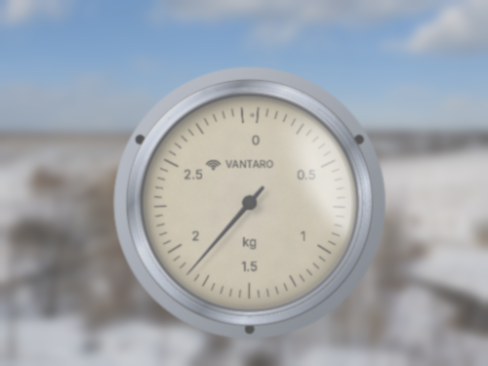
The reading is 1.85; kg
